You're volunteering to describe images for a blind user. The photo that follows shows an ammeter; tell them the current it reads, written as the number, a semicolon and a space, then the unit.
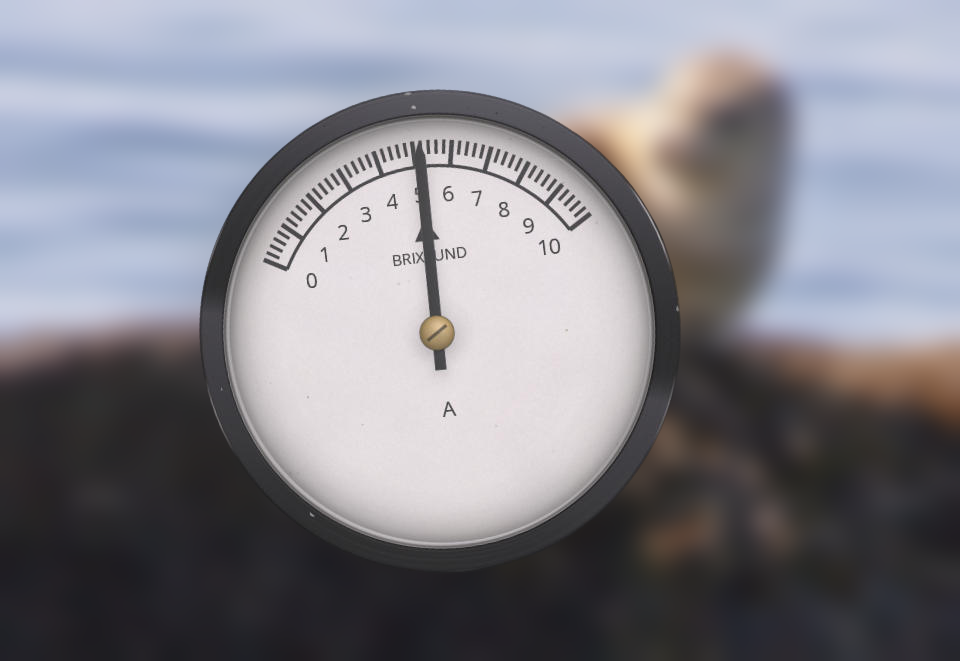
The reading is 5.2; A
